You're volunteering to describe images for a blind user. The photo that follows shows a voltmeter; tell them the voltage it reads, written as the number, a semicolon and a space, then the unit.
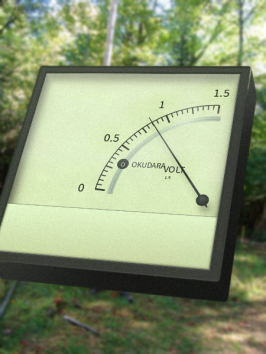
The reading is 0.85; V
